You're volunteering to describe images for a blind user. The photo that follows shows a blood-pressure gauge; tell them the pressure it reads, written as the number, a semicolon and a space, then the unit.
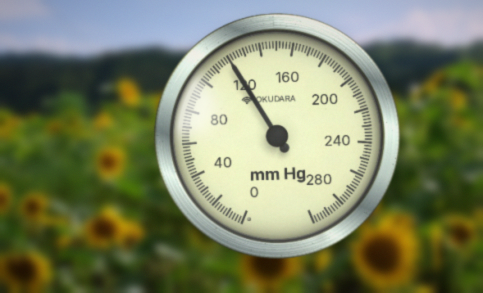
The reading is 120; mmHg
